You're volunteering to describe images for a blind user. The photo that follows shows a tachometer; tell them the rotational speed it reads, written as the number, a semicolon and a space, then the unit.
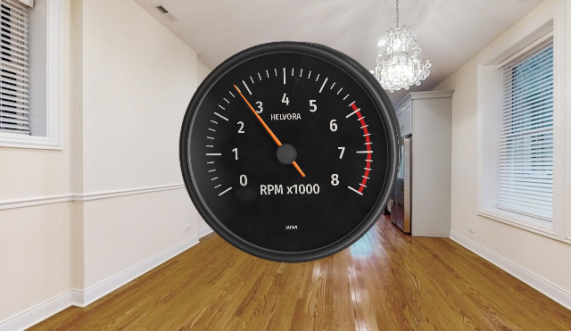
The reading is 2800; rpm
